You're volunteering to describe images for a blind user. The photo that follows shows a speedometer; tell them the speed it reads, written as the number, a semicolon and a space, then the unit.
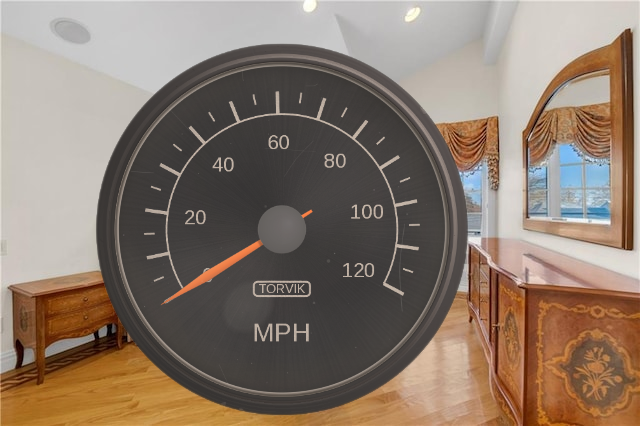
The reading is 0; mph
